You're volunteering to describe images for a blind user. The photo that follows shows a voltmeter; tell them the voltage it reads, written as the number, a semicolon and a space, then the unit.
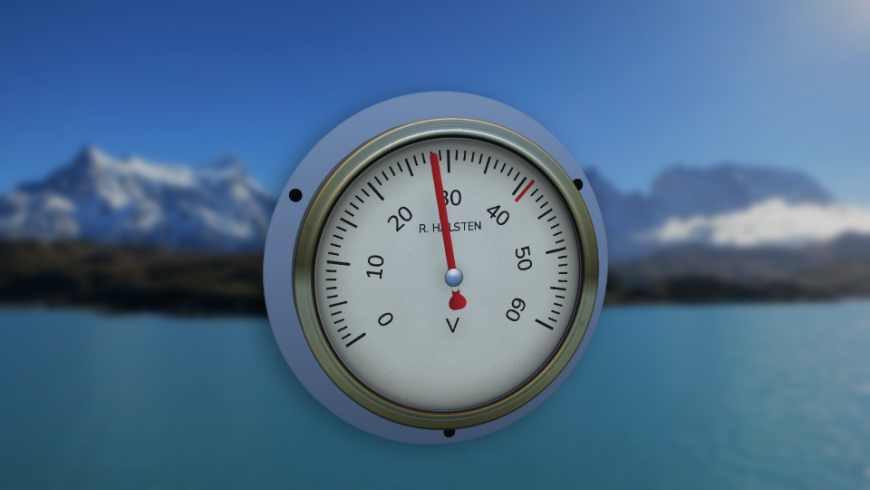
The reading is 28; V
